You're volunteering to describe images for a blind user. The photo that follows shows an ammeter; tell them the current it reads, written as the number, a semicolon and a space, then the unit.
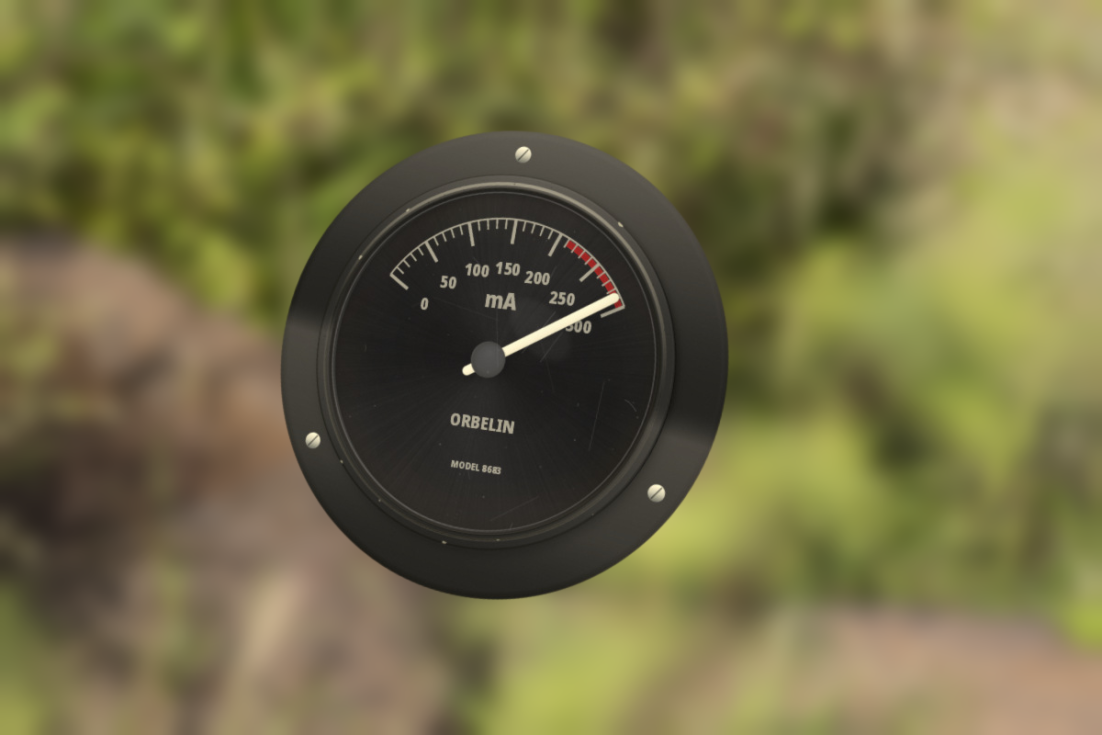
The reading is 290; mA
